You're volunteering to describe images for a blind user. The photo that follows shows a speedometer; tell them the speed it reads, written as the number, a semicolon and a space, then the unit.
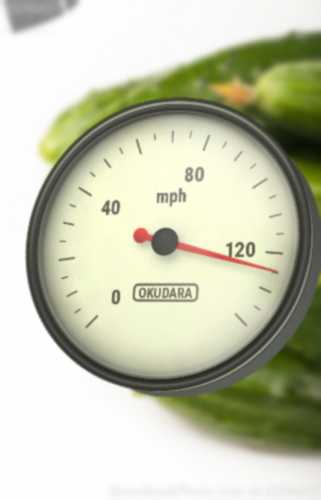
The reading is 125; mph
